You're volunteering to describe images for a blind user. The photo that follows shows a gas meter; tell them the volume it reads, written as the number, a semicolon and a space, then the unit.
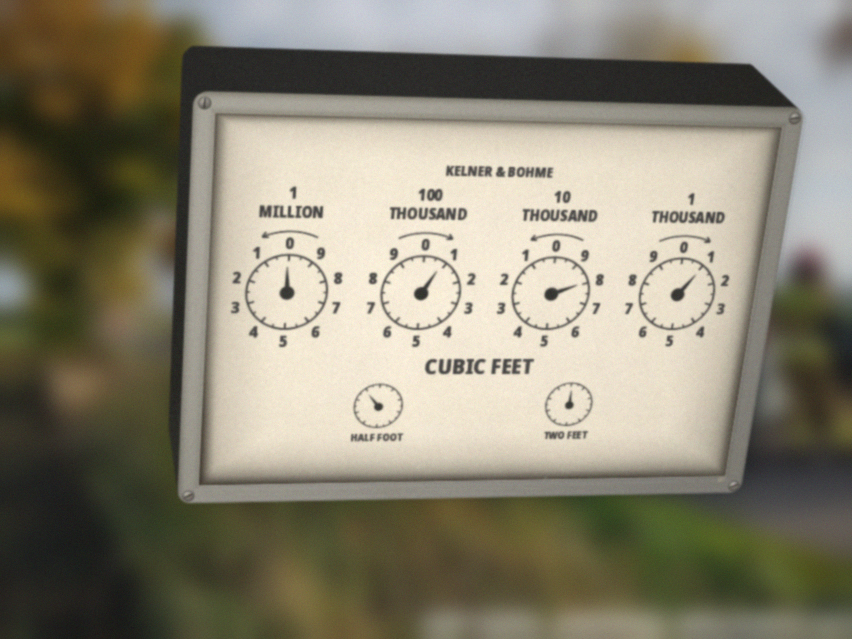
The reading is 8100; ft³
